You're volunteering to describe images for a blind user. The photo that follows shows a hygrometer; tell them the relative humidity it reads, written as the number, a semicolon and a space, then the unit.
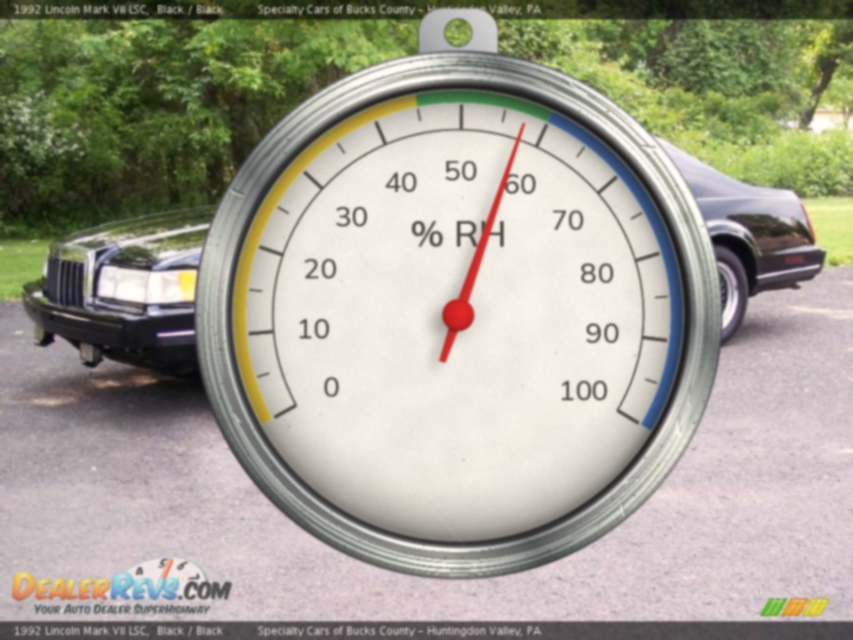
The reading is 57.5; %
